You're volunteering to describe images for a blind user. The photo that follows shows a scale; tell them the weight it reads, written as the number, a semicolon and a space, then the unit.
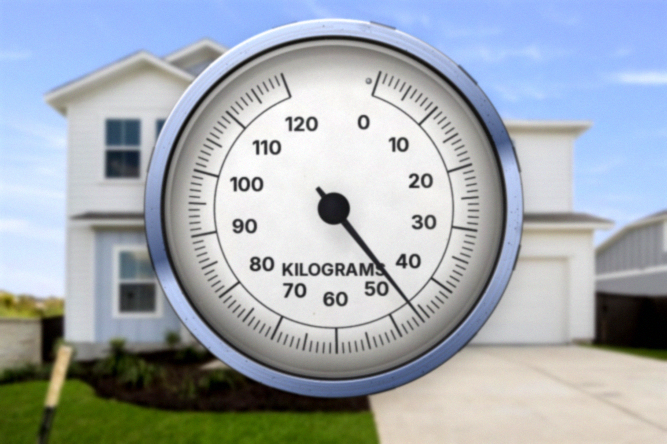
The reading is 46; kg
